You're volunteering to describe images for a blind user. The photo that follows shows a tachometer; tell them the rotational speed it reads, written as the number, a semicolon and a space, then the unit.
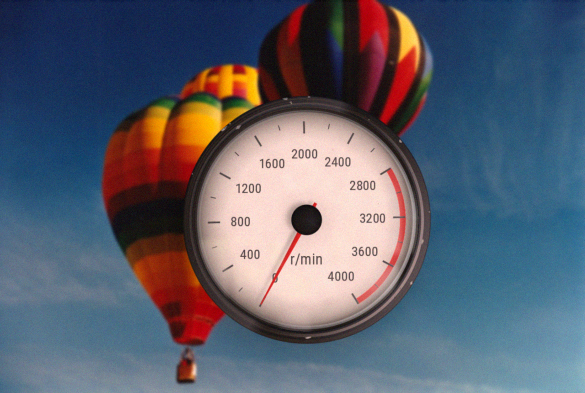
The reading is 0; rpm
